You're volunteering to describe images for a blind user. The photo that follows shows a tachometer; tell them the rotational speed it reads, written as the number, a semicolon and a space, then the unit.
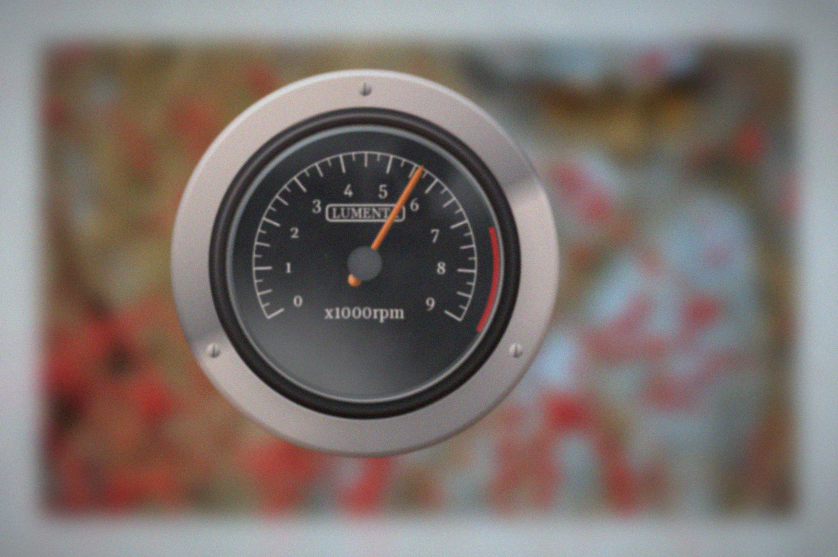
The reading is 5625; rpm
